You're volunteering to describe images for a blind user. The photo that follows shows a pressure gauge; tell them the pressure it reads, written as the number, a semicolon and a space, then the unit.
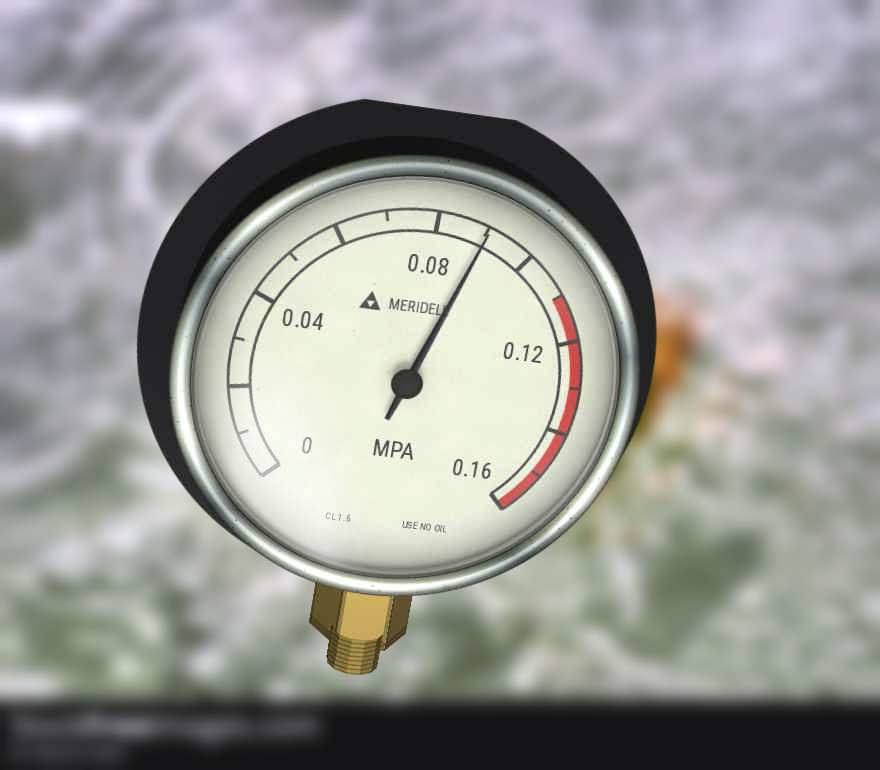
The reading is 0.09; MPa
